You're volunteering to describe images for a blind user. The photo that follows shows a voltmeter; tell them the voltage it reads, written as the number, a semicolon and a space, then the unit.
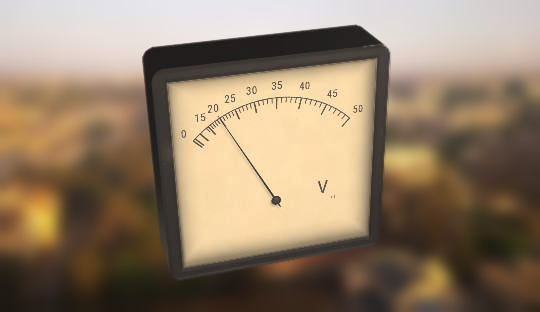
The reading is 20; V
